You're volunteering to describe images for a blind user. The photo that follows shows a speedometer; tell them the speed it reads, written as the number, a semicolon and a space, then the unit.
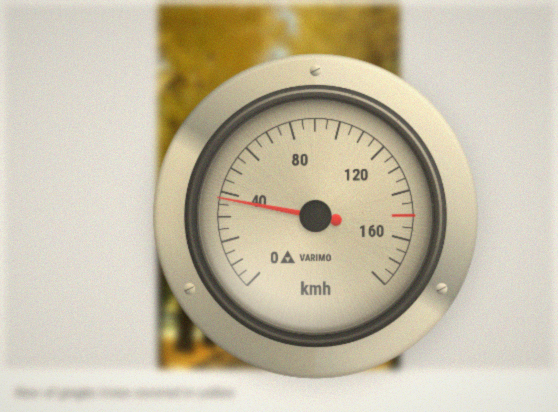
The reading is 37.5; km/h
